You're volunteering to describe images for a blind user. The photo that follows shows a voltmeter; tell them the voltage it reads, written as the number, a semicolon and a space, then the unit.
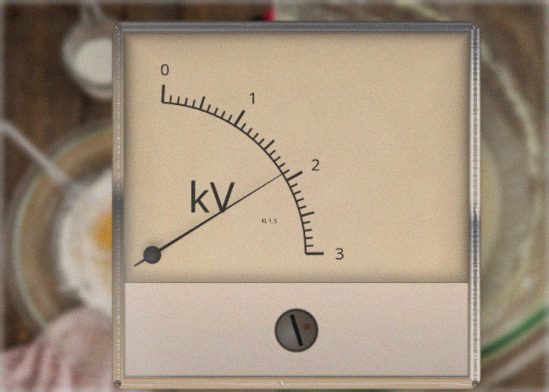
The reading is 1.9; kV
